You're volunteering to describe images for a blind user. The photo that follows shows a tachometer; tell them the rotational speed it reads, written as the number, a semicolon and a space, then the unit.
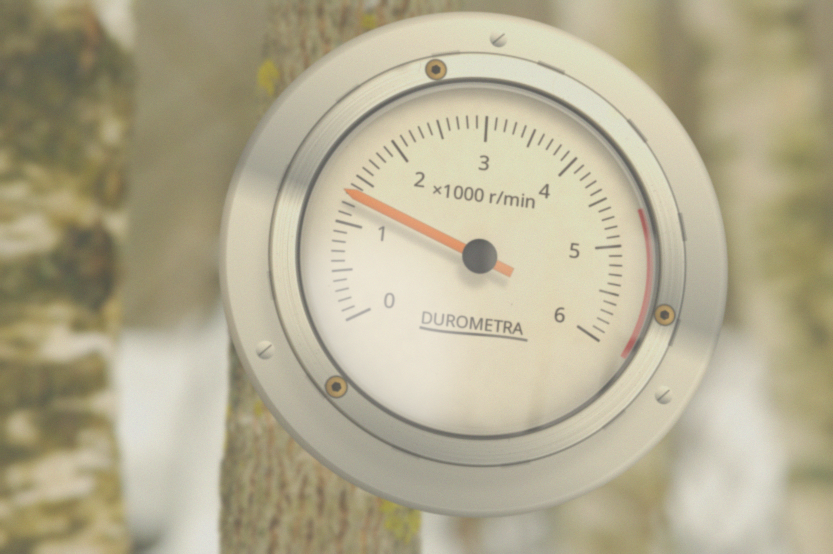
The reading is 1300; rpm
